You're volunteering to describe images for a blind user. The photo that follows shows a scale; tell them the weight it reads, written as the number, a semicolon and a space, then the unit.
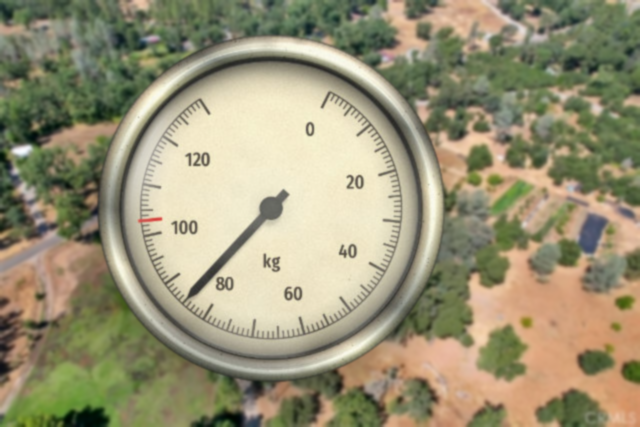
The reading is 85; kg
